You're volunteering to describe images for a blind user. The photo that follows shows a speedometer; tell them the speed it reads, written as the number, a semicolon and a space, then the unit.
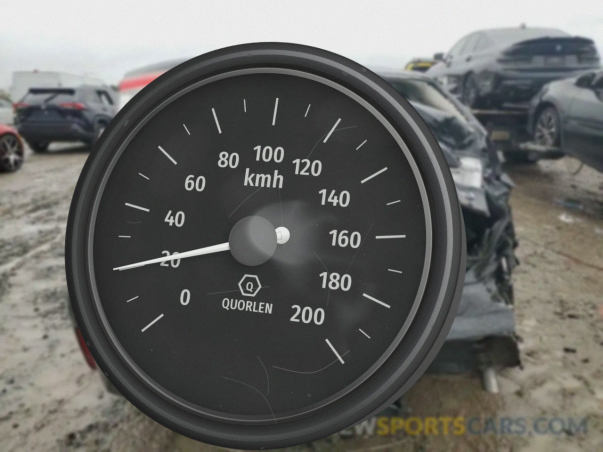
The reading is 20; km/h
